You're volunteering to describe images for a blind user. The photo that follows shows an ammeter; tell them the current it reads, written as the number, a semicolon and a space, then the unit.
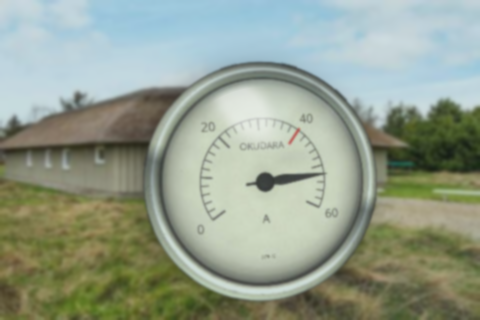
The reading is 52; A
